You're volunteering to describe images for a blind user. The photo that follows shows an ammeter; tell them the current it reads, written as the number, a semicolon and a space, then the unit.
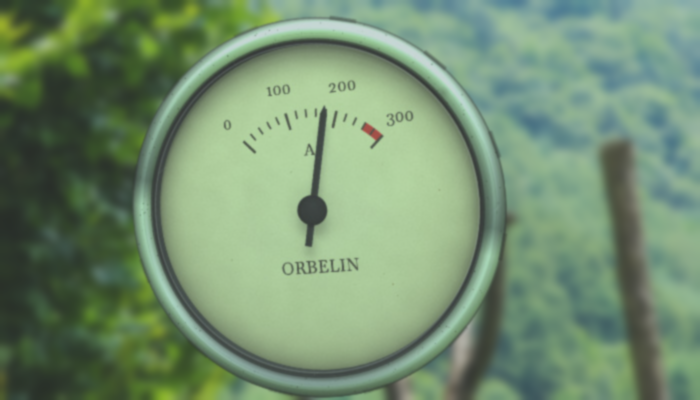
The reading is 180; A
